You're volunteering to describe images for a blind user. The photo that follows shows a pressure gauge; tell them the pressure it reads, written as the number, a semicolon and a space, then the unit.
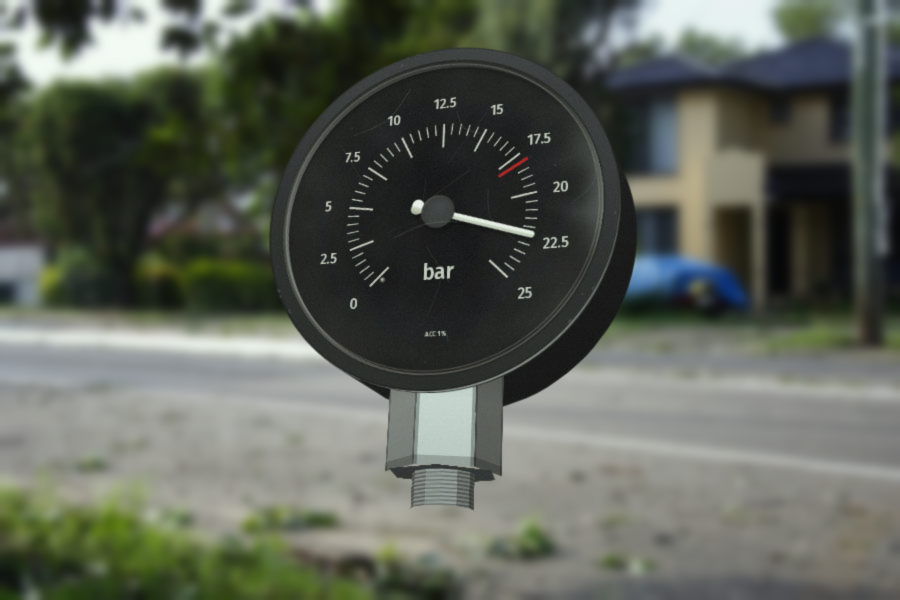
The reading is 22.5; bar
